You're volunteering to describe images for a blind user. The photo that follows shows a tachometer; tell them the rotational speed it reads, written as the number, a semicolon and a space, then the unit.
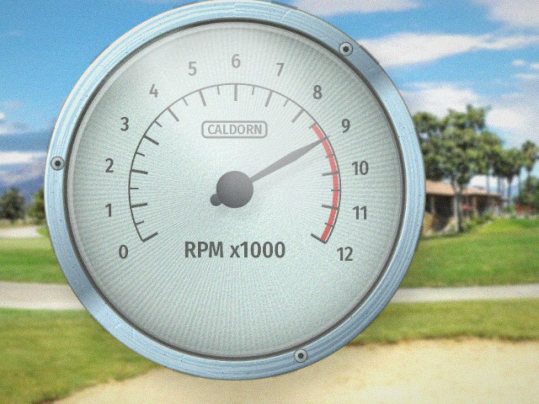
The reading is 9000; rpm
